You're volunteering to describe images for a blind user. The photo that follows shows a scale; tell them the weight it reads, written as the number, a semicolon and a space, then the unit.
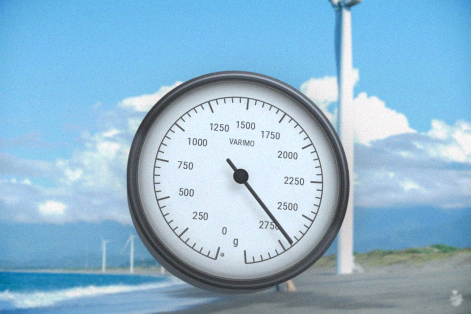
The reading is 2700; g
